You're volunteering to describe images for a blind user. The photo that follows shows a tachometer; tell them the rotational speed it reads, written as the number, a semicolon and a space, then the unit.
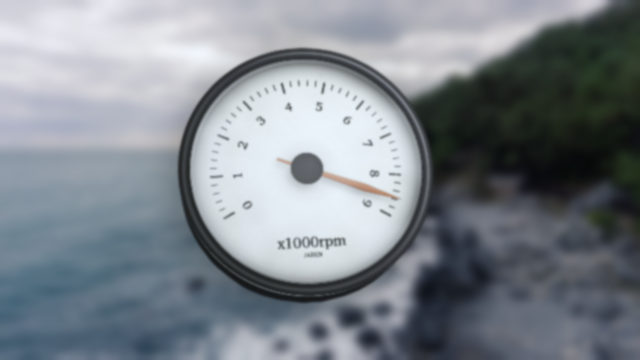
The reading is 8600; rpm
